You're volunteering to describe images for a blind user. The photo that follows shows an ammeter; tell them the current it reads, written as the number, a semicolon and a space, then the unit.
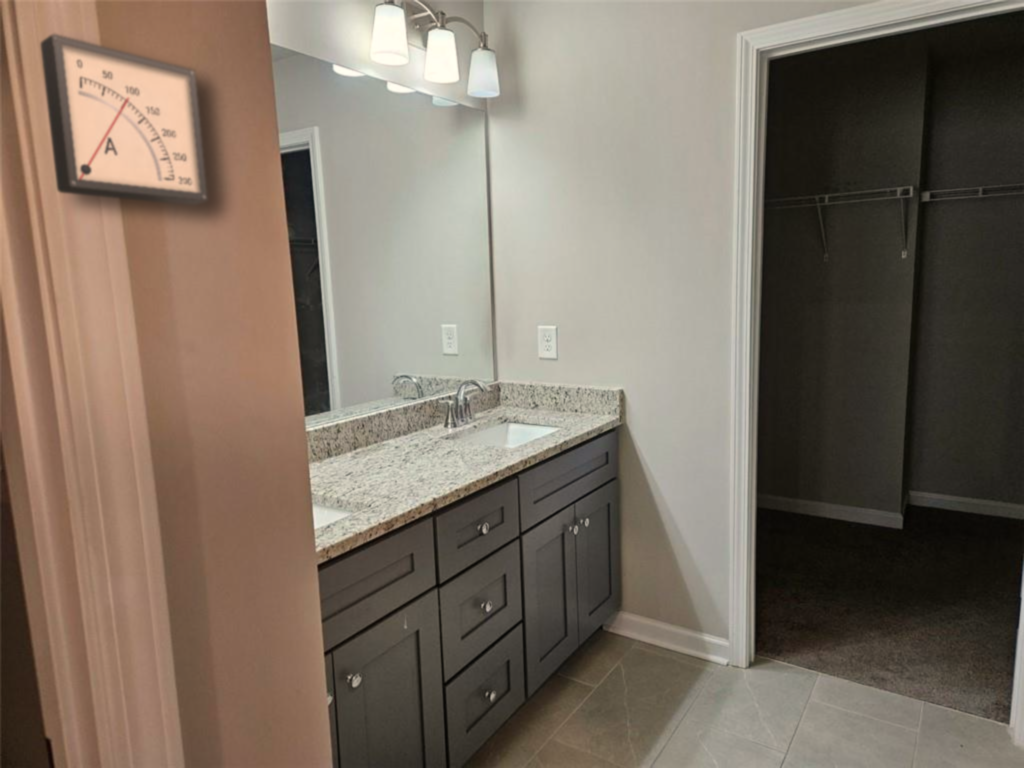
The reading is 100; A
